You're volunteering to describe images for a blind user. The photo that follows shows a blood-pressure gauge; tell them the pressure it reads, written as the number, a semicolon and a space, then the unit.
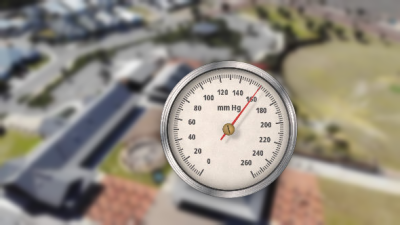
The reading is 160; mmHg
